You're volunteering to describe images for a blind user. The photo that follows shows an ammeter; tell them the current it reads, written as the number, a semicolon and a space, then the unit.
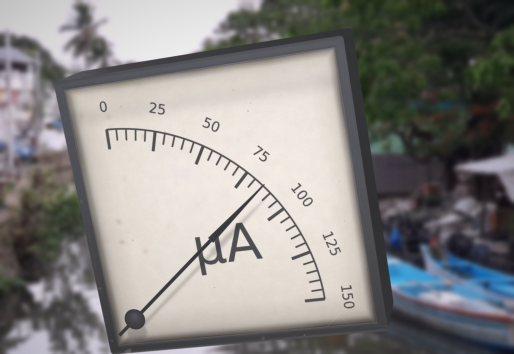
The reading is 85; µA
